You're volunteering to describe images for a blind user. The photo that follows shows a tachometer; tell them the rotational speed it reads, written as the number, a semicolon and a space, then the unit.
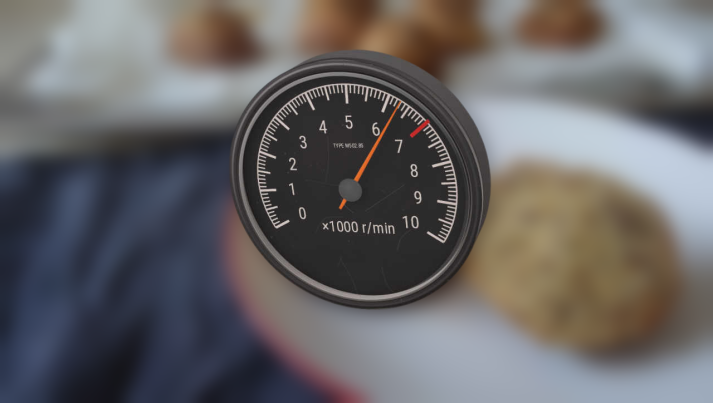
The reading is 6300; rpm
